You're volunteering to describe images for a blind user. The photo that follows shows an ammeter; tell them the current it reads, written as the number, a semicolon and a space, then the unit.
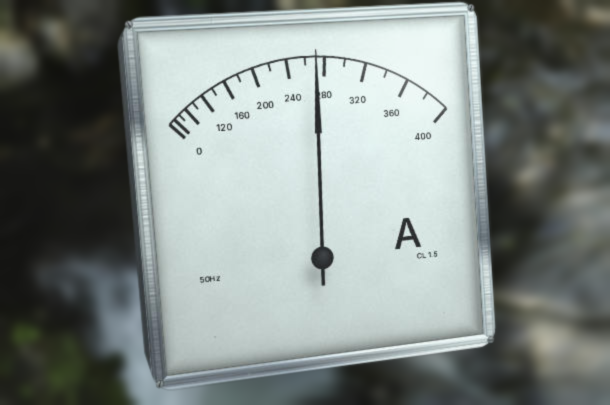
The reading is 270; A
